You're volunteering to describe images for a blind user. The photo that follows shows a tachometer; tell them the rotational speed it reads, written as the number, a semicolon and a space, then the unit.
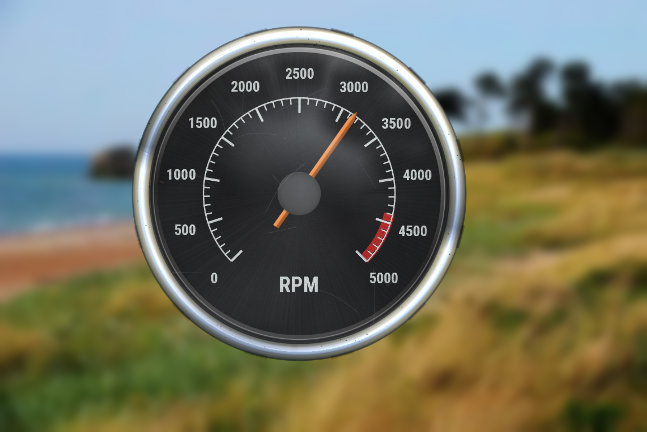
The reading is 3150; rpm
